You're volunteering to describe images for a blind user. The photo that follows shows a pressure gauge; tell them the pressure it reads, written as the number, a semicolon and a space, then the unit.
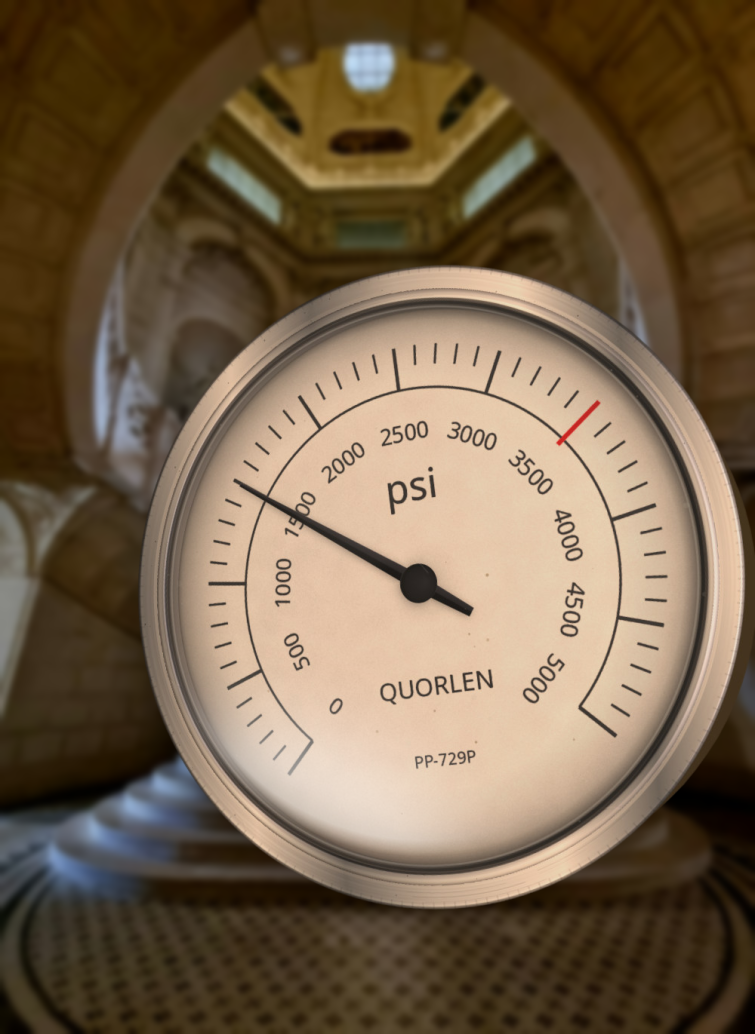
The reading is 1500; psi
